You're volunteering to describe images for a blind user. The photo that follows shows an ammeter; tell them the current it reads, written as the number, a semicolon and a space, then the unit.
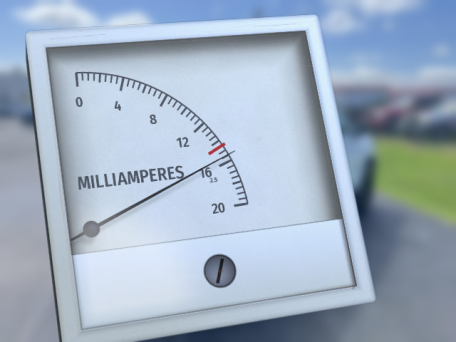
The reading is 15.5; mA
